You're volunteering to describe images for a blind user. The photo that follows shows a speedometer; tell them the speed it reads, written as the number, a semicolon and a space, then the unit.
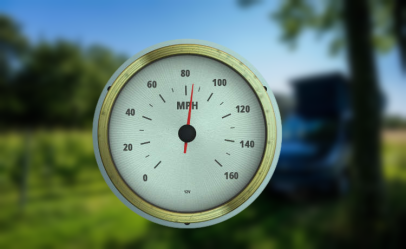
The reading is 85; mph
